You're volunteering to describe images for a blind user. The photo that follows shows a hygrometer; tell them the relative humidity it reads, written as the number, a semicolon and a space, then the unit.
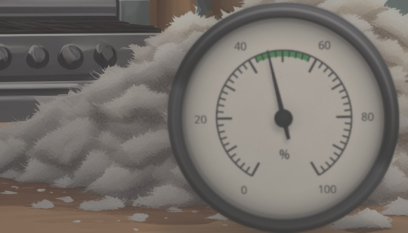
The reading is 46; %
